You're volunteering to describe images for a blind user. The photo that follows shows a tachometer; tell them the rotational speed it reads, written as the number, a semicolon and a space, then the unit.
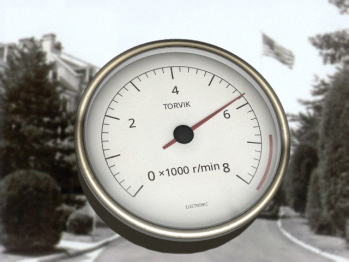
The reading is 5800; rpm
